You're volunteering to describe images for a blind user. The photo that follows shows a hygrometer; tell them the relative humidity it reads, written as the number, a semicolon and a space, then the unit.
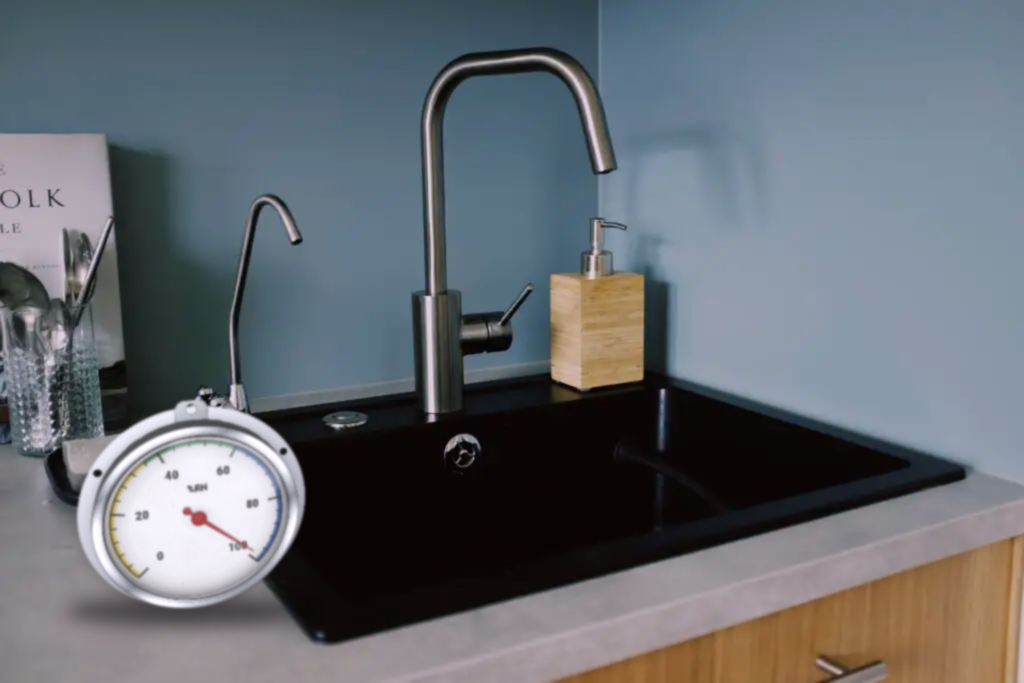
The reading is 98; %
